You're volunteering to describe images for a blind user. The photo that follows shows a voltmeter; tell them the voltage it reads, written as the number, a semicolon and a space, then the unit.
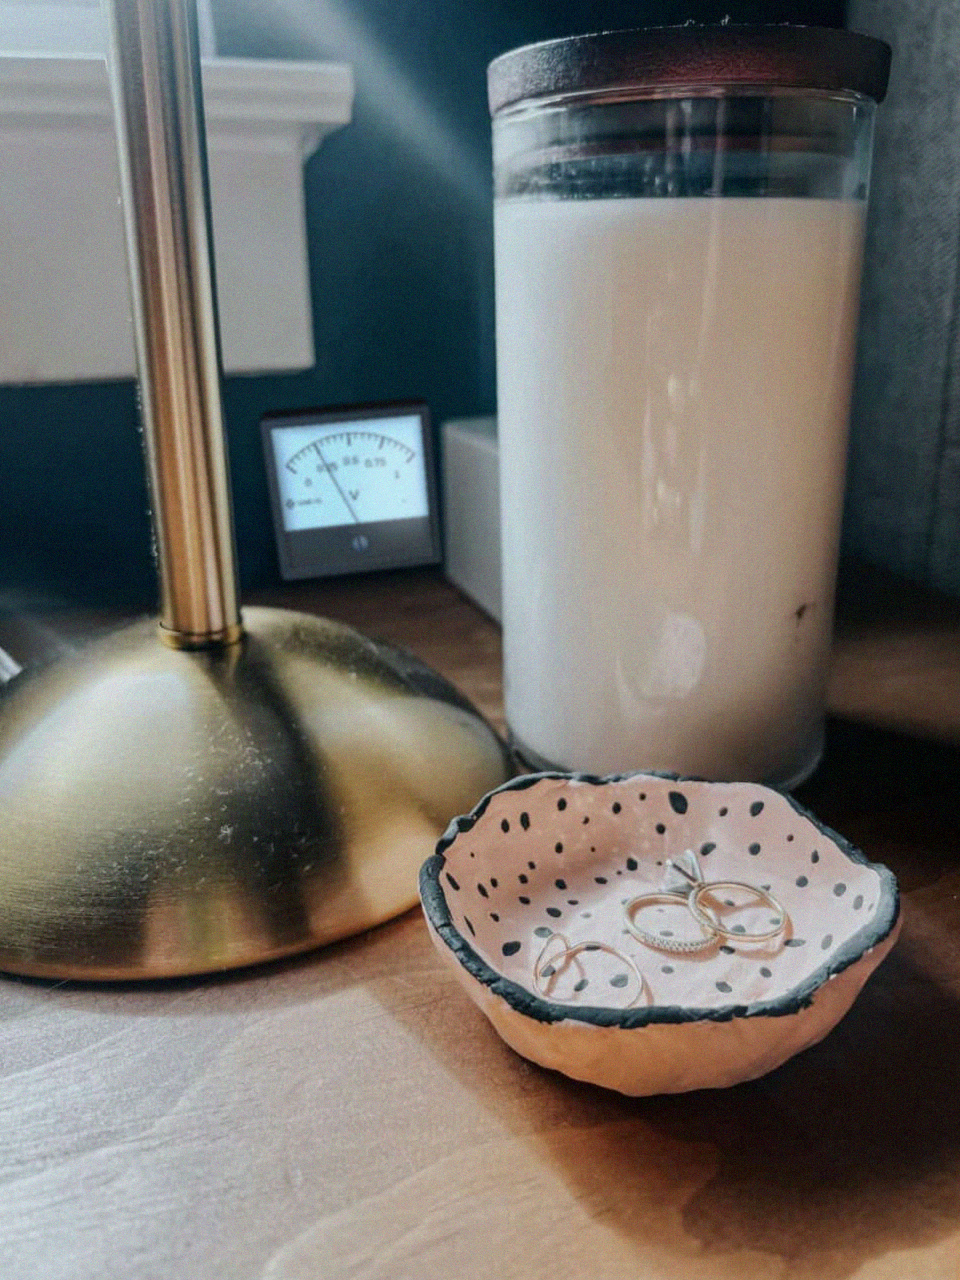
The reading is 0.25; V
